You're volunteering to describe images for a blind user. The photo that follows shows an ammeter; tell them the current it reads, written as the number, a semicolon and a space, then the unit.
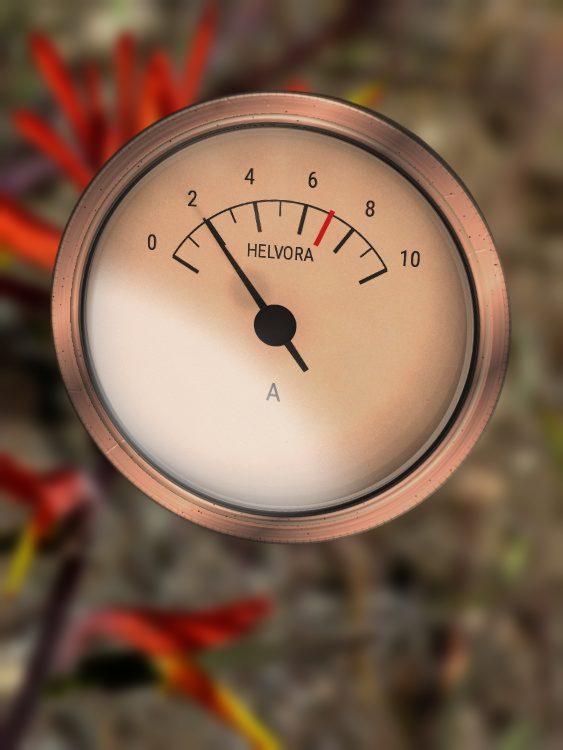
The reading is 2; A
